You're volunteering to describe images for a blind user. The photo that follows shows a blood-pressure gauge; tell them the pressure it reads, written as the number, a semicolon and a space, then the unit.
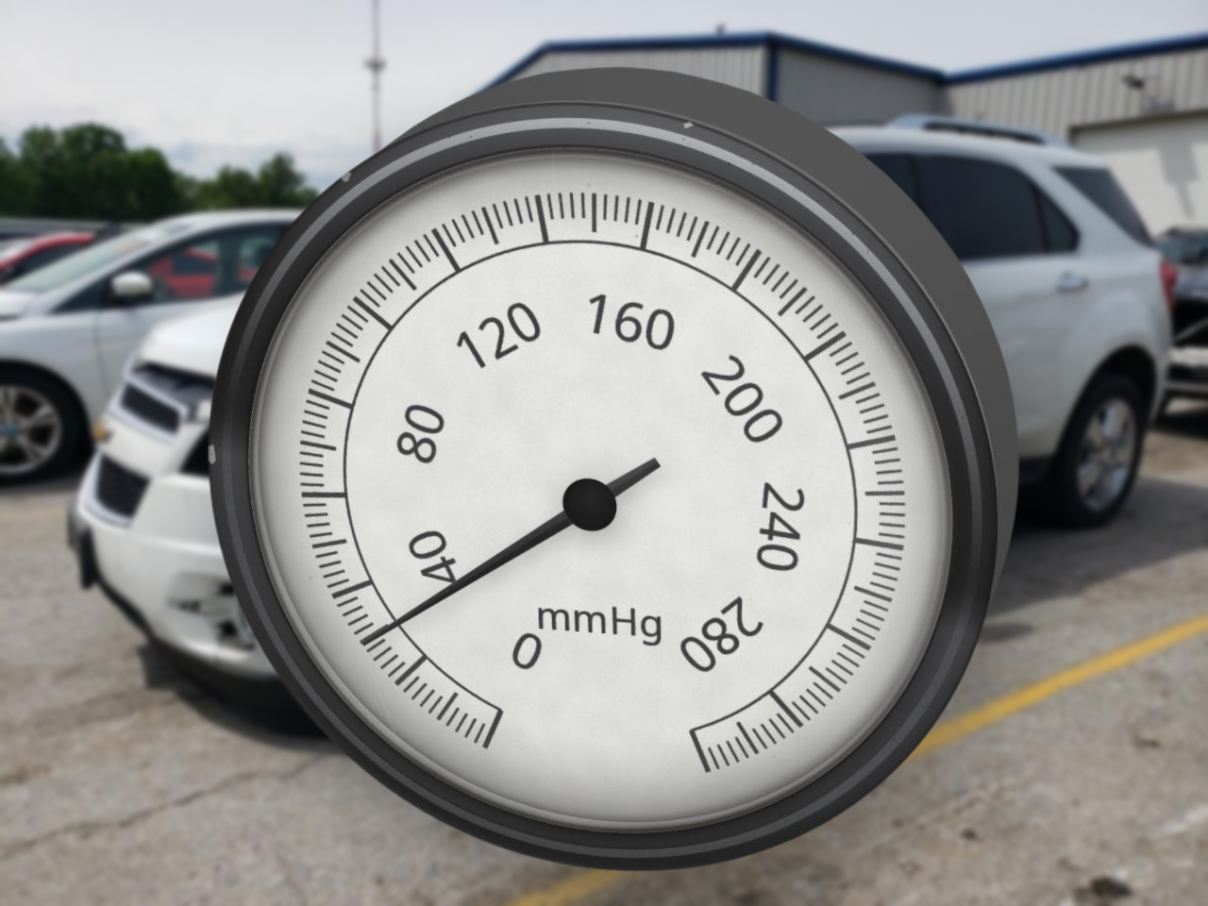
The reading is 30; mmHg
